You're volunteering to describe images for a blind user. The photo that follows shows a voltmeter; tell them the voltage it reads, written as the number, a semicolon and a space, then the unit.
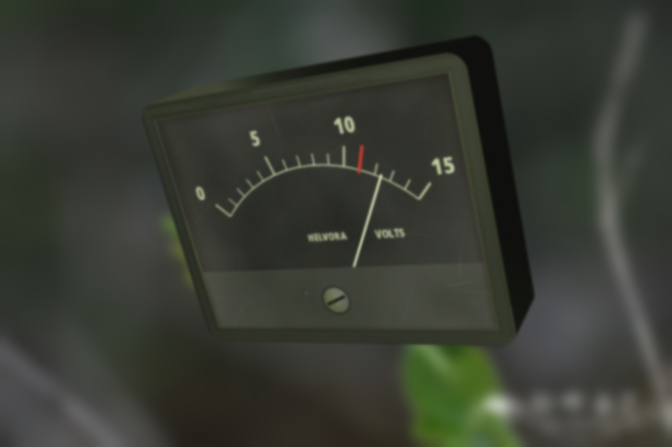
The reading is 12.5; V
